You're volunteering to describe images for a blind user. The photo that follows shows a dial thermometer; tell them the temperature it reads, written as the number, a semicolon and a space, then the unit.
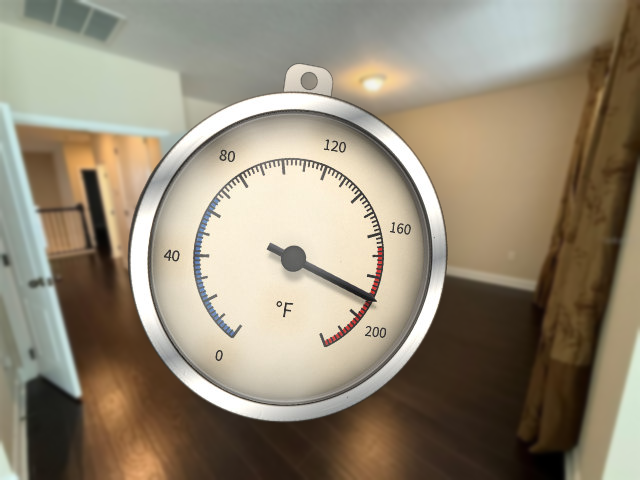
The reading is 190; °F
